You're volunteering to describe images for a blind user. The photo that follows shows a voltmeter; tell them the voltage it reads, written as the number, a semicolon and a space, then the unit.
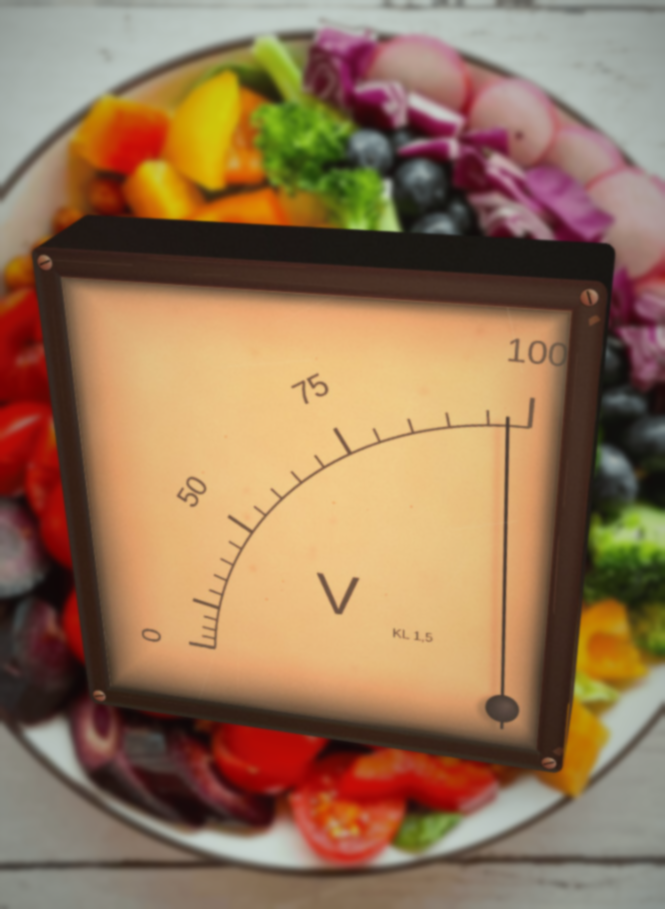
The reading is 97.5; V
